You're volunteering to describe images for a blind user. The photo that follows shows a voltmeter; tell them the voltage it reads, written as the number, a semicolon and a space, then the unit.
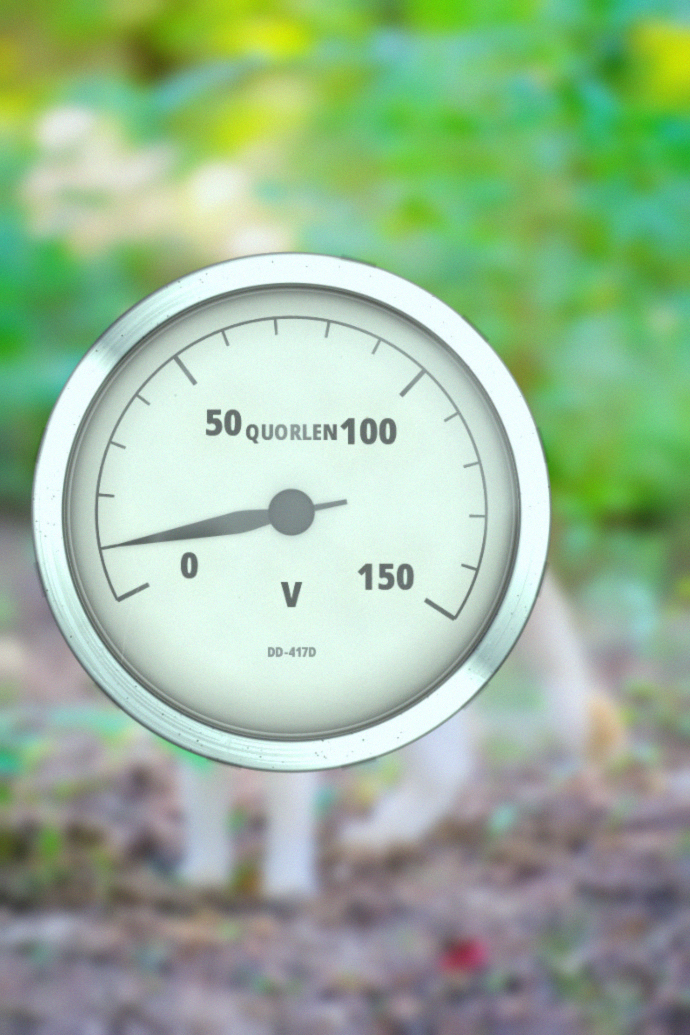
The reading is 10; V
